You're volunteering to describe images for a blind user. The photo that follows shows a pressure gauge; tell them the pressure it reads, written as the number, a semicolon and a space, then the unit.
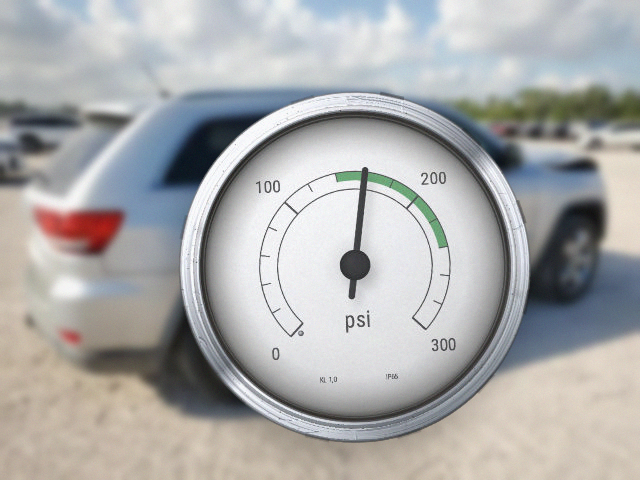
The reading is 160; psi
